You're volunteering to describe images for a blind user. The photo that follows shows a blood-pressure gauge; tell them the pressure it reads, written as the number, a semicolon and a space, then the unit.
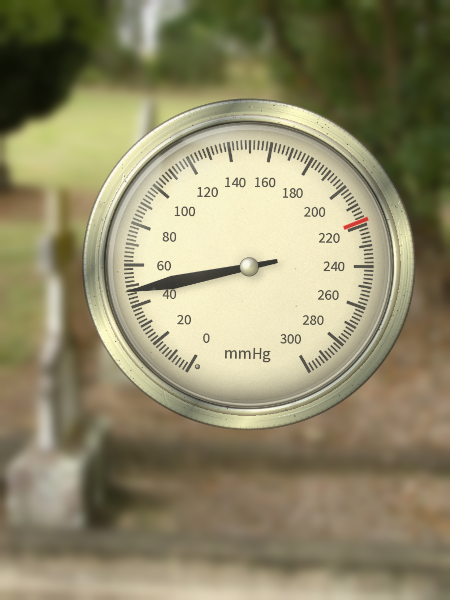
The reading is 48; mmHg
